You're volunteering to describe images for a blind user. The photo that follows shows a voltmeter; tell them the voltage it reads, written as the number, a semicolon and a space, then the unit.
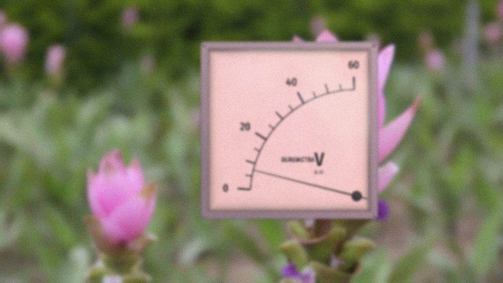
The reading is 7.5; V
